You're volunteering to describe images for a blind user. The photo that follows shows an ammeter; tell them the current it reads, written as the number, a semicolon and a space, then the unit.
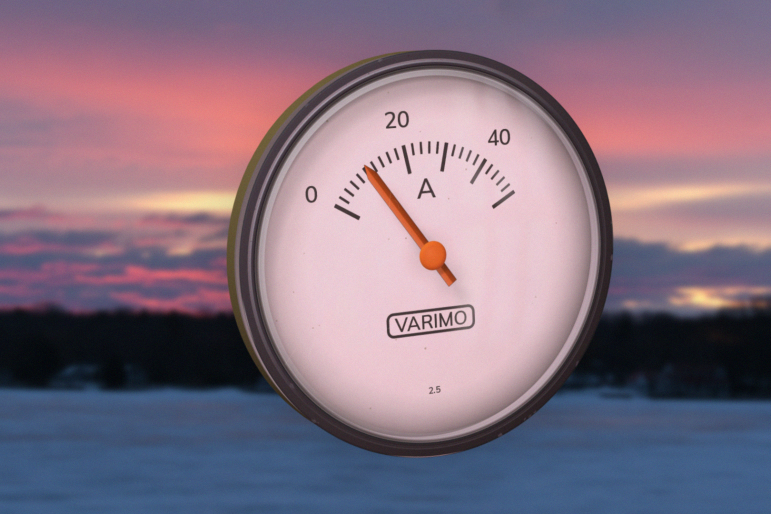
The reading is 10; A
